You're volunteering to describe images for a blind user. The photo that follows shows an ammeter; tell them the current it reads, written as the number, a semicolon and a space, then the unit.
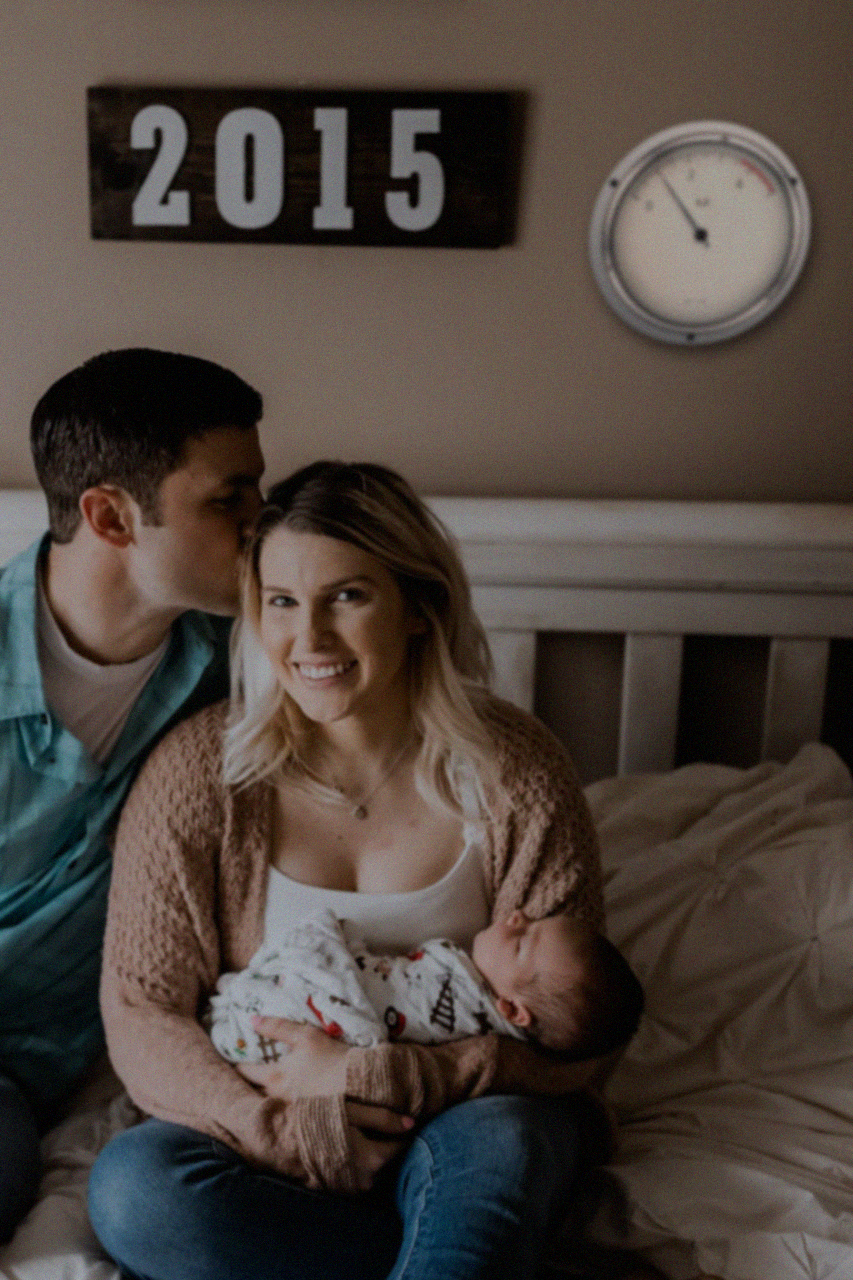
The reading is 1; kA
